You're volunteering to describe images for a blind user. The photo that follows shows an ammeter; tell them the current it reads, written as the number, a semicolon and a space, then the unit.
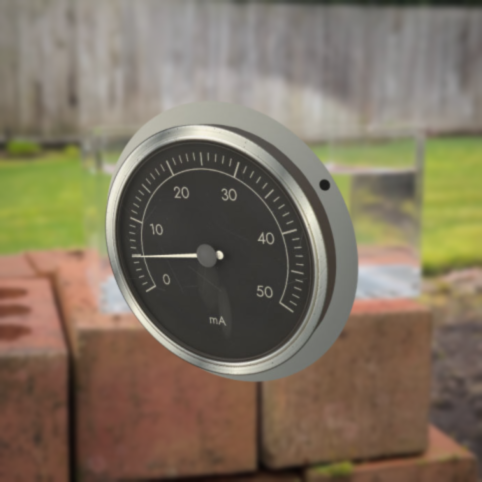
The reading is 5; mA
